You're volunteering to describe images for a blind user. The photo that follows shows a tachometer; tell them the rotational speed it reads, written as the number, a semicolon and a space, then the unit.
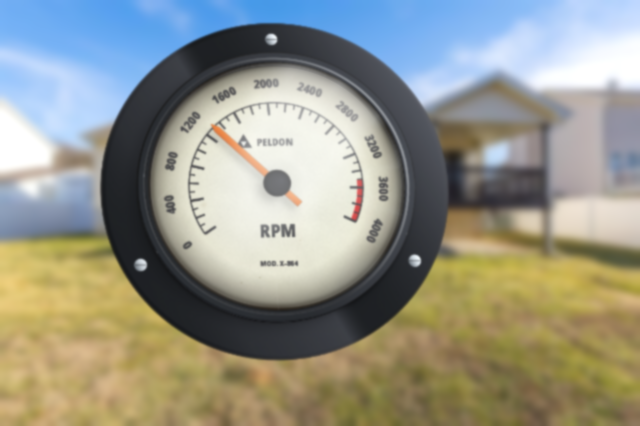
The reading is 1300; rpm
